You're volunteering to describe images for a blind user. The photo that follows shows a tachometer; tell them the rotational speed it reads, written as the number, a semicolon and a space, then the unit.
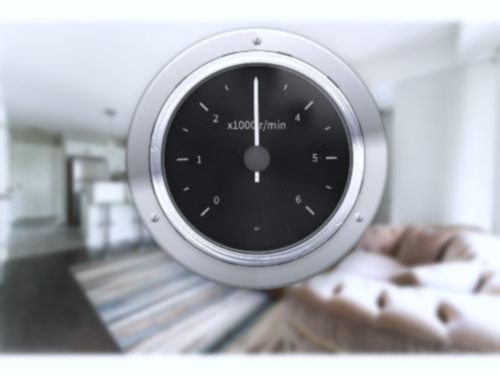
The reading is 3000; rpm
